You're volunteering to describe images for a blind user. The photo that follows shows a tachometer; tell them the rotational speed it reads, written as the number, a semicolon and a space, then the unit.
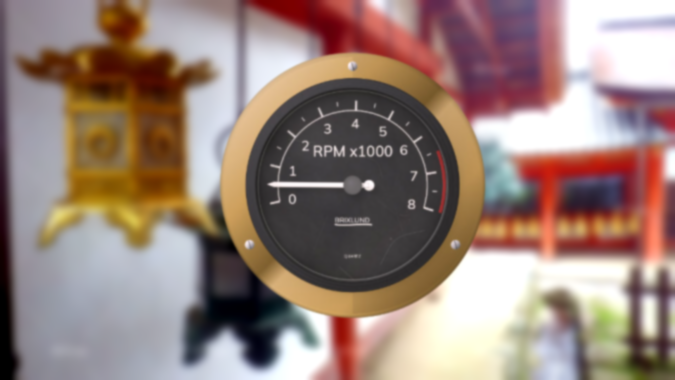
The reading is 500; rpm
